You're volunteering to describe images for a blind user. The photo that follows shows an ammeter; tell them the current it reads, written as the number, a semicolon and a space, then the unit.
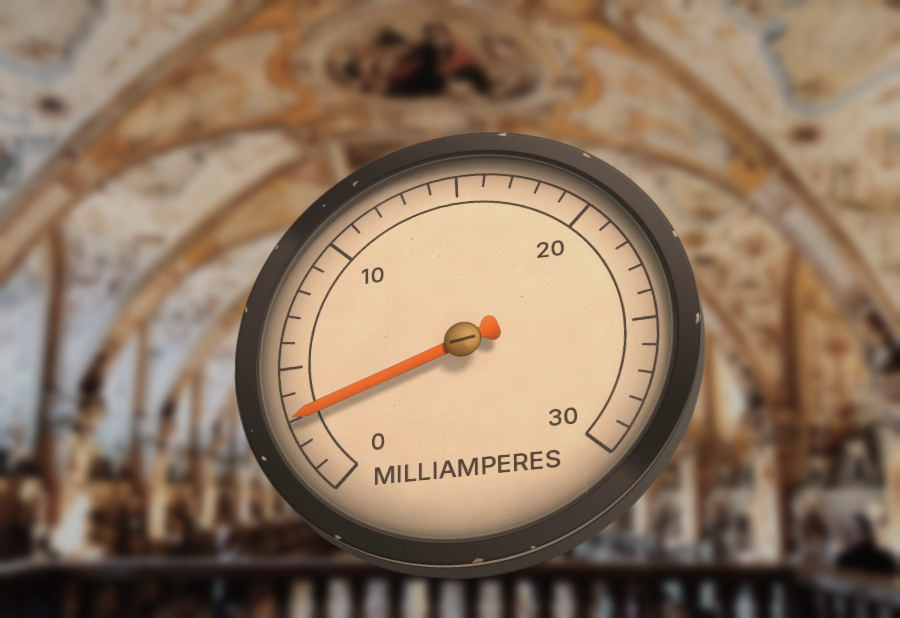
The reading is 3; mA
